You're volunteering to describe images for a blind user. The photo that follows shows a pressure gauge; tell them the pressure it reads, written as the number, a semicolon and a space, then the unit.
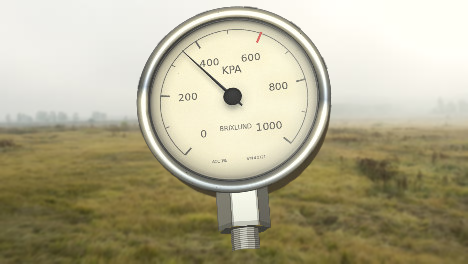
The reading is 350; kPa
